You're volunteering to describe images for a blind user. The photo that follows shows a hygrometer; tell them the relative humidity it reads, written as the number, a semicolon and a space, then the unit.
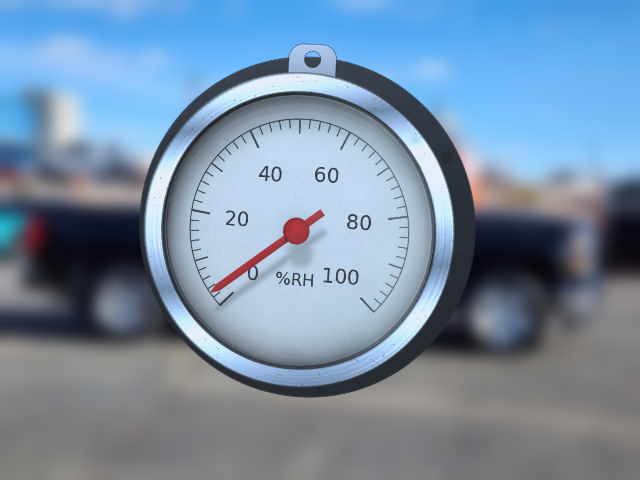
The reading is 3; %
